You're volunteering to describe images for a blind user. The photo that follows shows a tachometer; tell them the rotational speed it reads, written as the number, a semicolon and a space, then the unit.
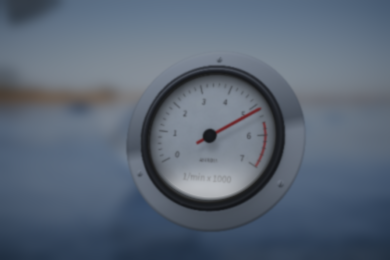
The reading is 5200; rpm
